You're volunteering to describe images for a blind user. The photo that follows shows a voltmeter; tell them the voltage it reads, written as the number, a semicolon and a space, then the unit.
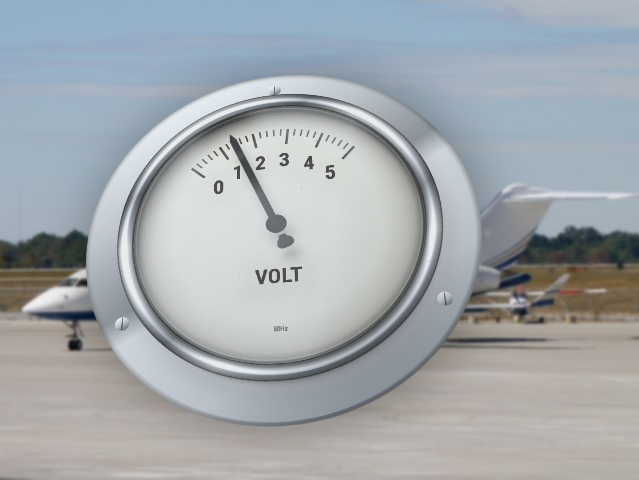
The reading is 1.4; V
